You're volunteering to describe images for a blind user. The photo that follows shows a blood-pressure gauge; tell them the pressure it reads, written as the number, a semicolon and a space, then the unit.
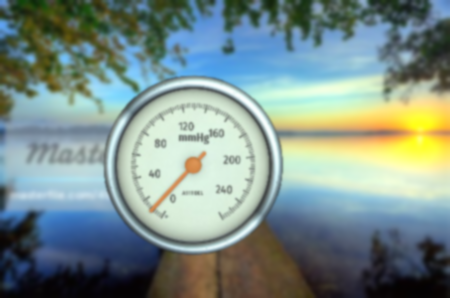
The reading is 10; mmHg
